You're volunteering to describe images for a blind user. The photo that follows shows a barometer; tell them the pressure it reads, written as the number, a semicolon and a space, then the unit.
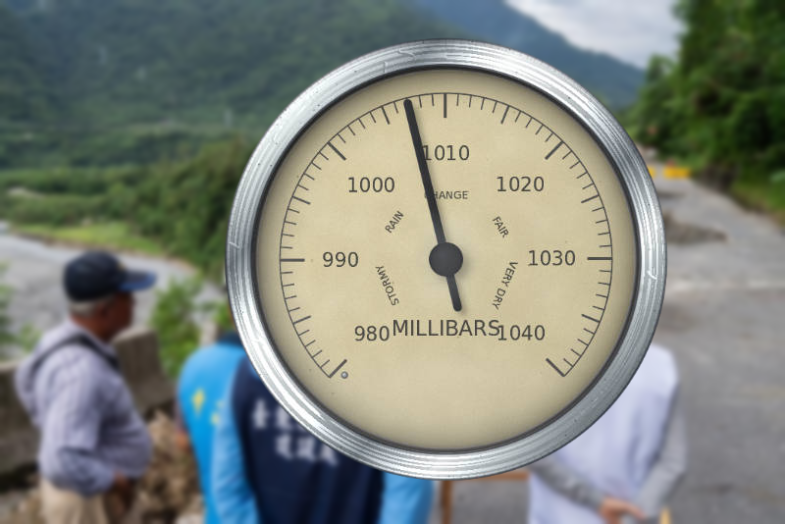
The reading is 1007; mbar
